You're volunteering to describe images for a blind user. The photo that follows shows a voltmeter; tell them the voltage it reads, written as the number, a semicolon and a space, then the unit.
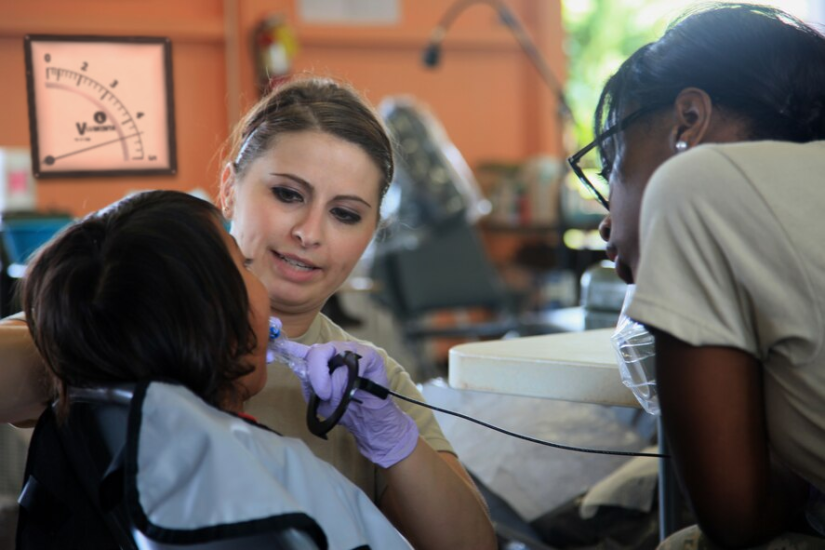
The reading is 4.4; V
